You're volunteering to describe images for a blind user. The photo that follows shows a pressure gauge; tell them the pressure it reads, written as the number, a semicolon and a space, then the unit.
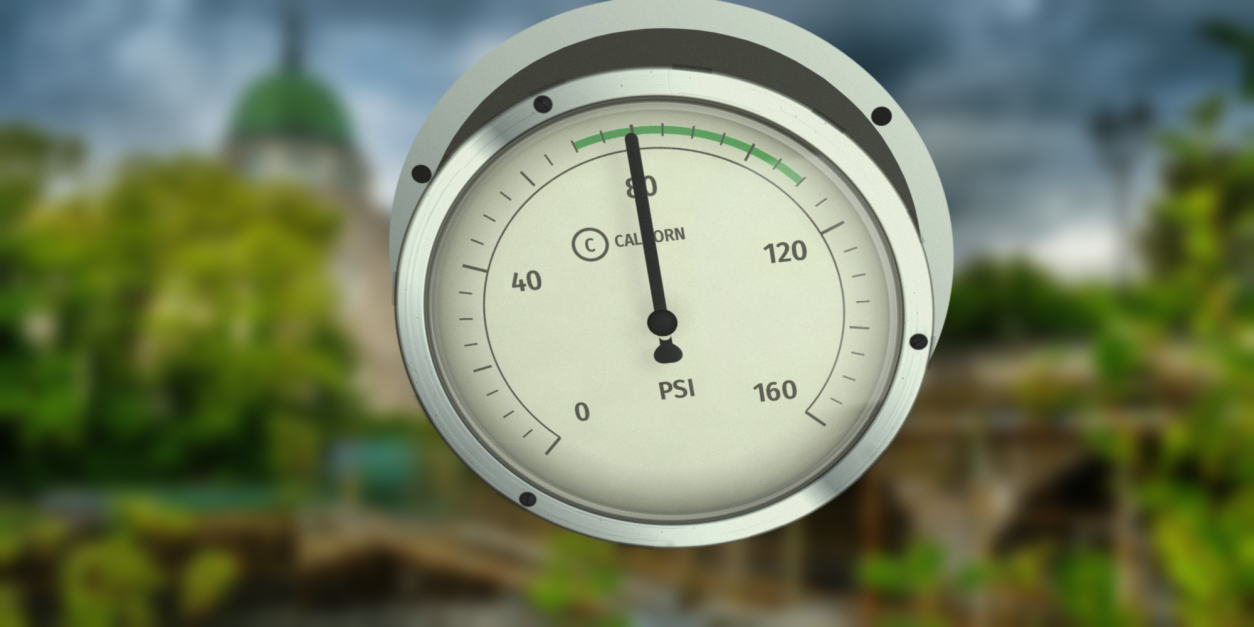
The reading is 80; psi
